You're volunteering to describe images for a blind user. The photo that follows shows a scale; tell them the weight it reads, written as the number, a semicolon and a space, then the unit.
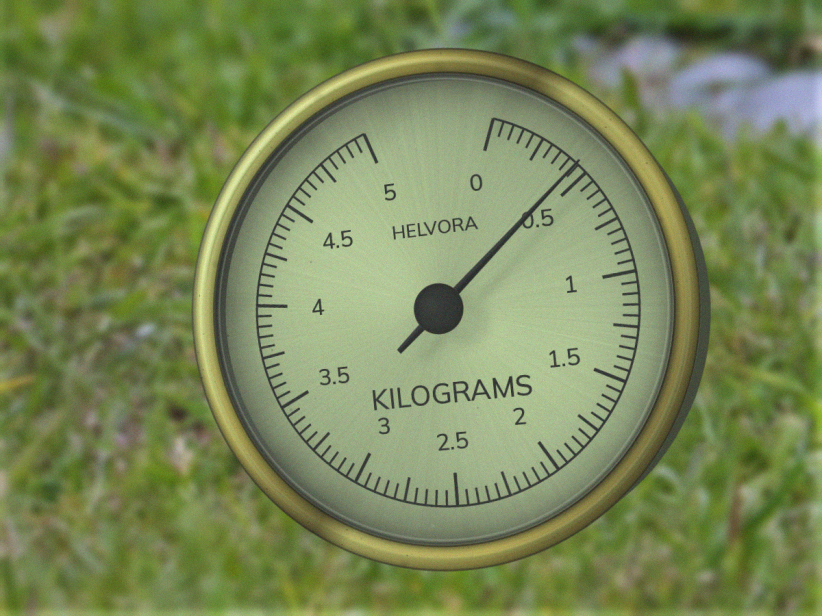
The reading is 0.45; kg
